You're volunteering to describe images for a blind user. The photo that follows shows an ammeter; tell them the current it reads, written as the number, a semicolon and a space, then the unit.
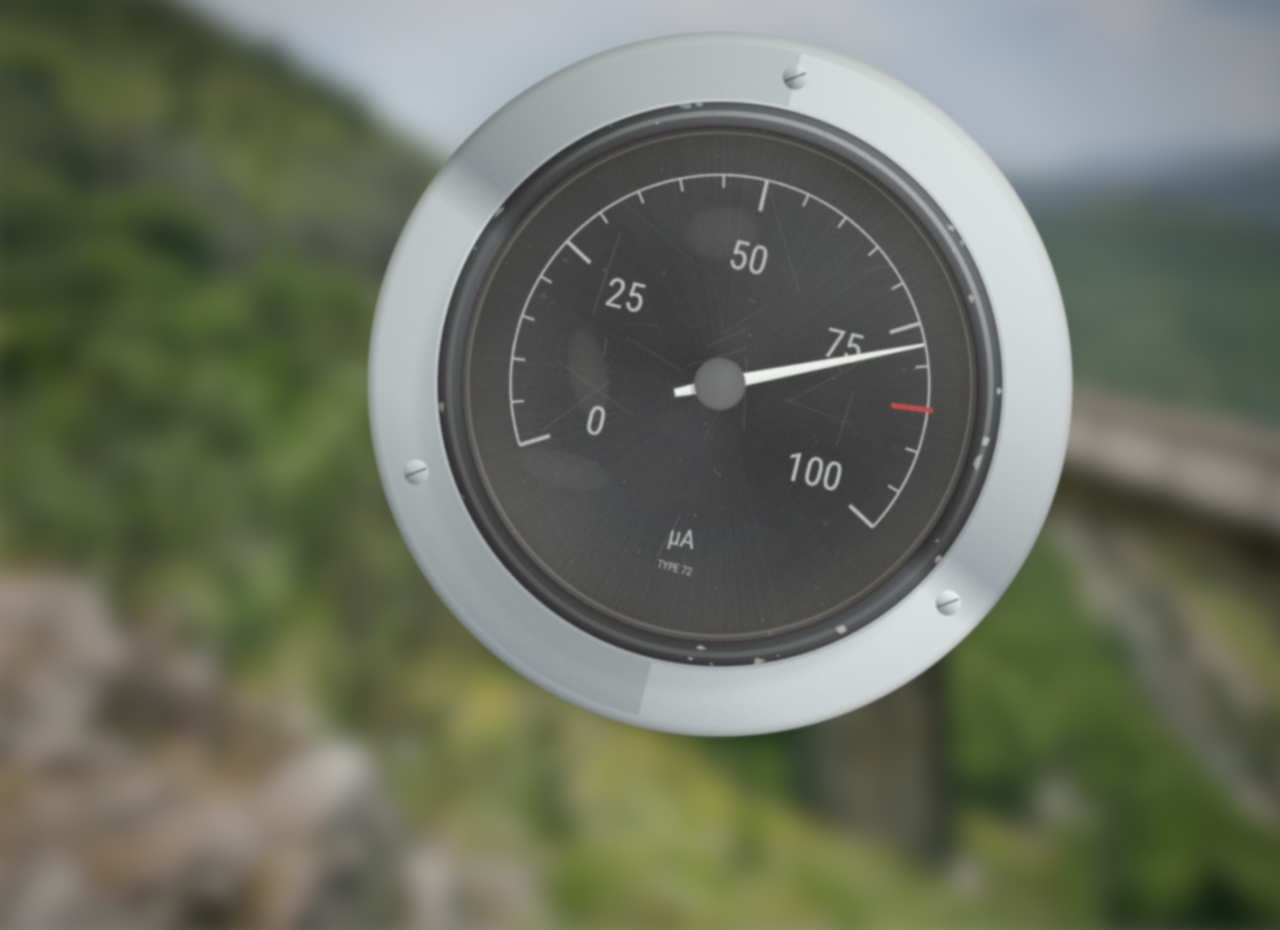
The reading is 77.5; µA
